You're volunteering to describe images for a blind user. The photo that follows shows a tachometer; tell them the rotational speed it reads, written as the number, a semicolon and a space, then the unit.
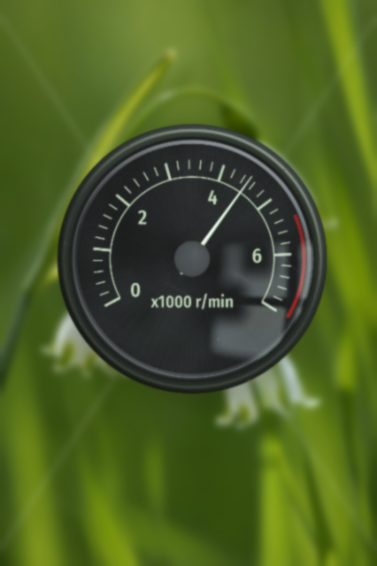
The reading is 4500; rpm
